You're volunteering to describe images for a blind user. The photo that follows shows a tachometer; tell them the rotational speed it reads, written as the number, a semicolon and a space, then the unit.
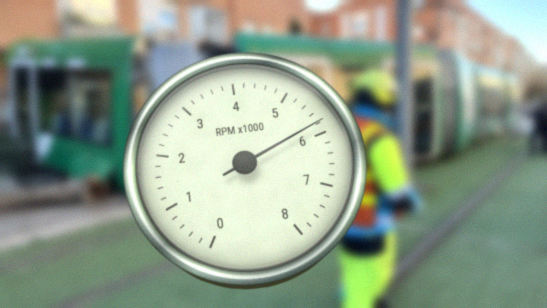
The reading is 5800; rpm
